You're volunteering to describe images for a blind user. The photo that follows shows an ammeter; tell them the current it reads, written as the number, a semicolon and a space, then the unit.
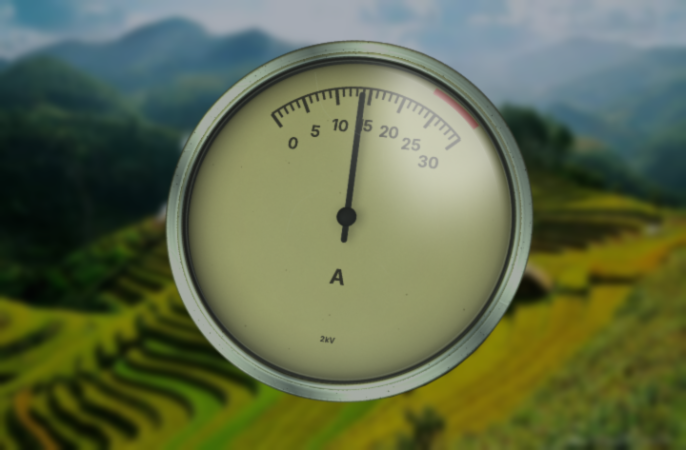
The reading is 14; A
